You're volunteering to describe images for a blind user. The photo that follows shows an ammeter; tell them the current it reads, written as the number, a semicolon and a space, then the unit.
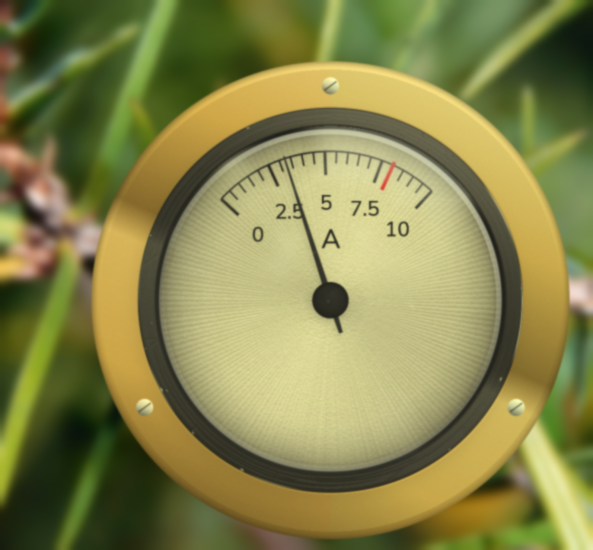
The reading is 3.25; A
